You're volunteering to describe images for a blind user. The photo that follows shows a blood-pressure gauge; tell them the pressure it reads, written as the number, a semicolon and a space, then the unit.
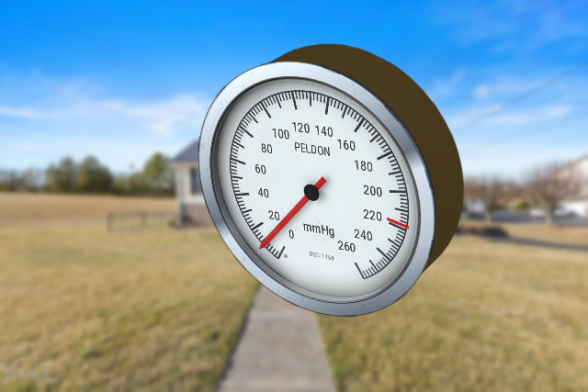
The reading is 10; mmHg
